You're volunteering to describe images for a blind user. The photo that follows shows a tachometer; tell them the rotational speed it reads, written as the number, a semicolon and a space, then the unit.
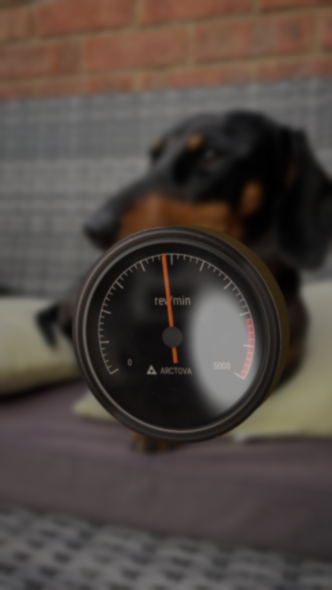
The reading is 2400; rpm
